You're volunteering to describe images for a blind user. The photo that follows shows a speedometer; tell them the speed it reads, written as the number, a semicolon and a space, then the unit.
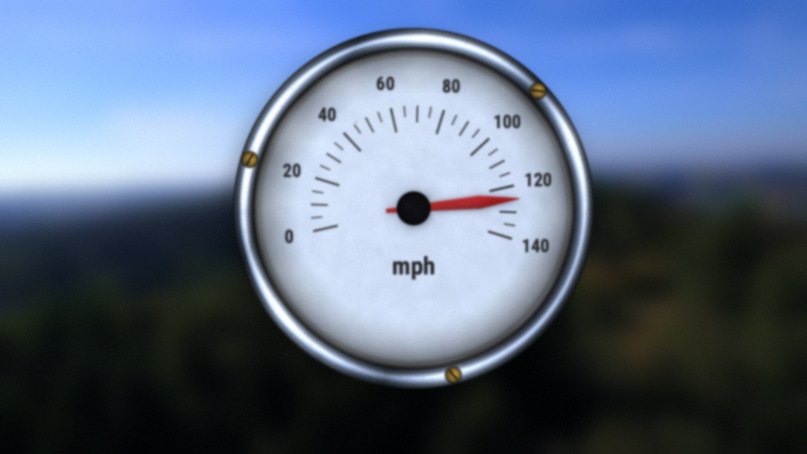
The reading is 125; mph
